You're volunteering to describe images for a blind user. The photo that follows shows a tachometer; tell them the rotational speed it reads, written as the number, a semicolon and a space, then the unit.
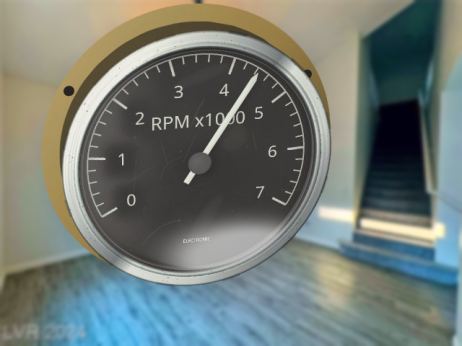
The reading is 4400; rpm
